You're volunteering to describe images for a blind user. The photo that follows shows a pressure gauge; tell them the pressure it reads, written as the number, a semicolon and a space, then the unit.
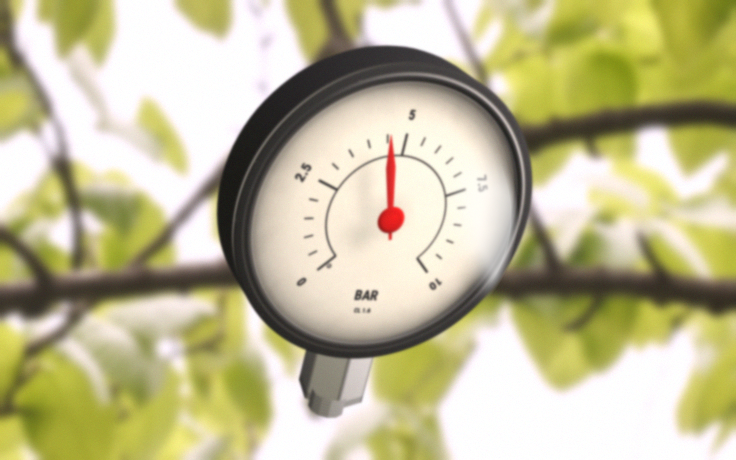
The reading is 4.5; bar
